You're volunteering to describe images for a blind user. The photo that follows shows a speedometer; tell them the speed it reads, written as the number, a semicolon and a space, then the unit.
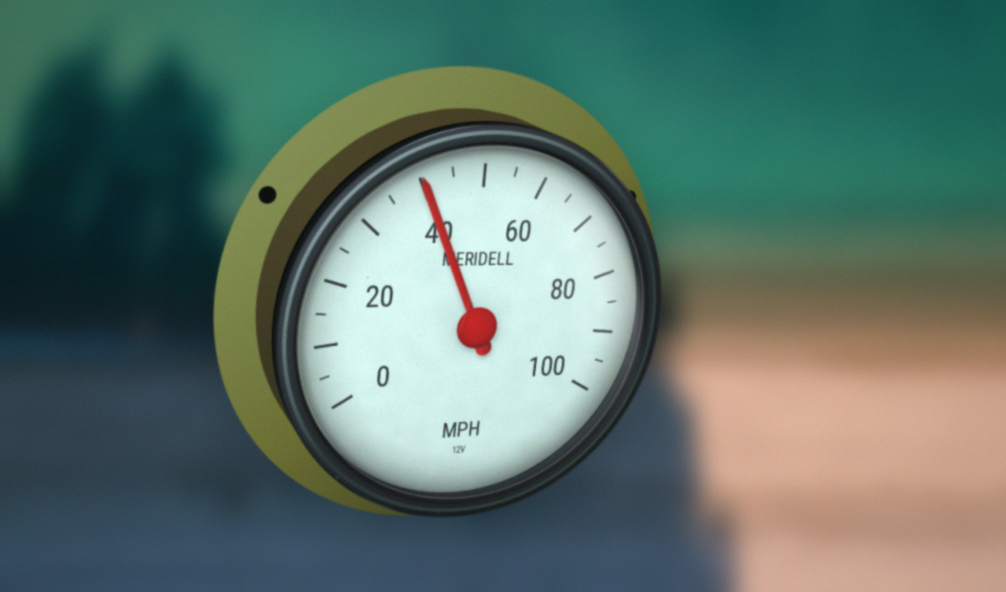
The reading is 40; mph
